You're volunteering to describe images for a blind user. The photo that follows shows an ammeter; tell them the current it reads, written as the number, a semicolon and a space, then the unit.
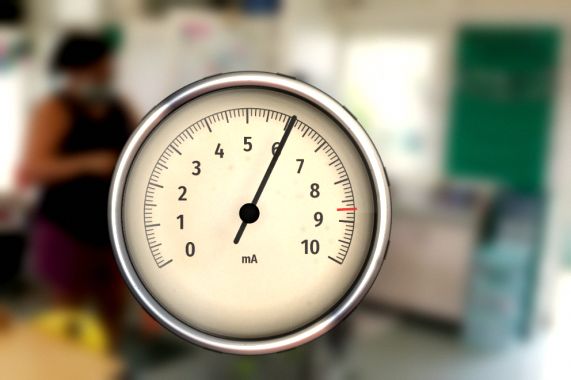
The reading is 6.1; mA
